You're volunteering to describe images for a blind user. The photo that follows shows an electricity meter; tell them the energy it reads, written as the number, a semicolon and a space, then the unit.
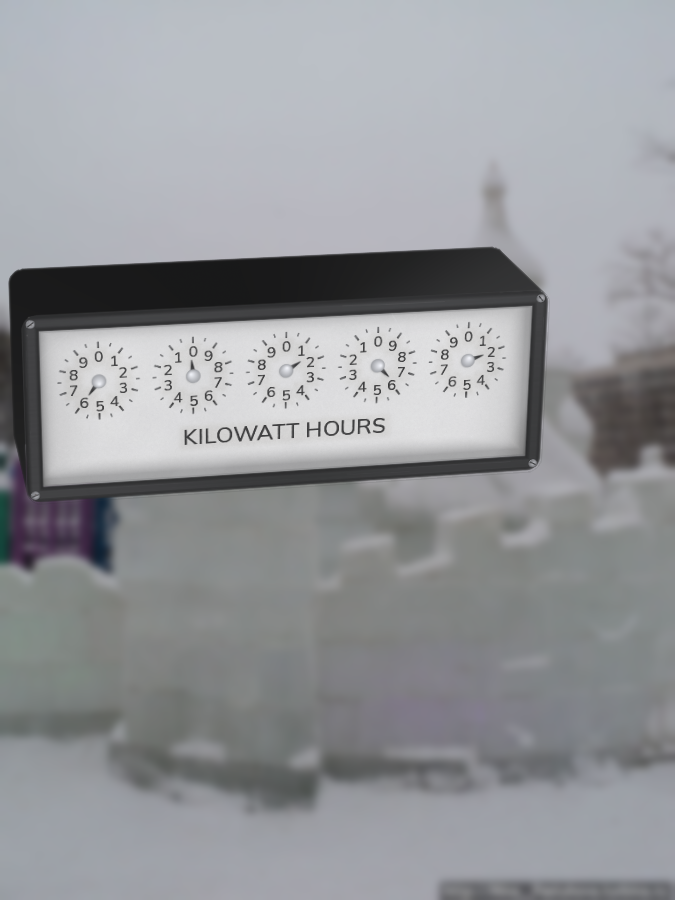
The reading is 60162; kWh
